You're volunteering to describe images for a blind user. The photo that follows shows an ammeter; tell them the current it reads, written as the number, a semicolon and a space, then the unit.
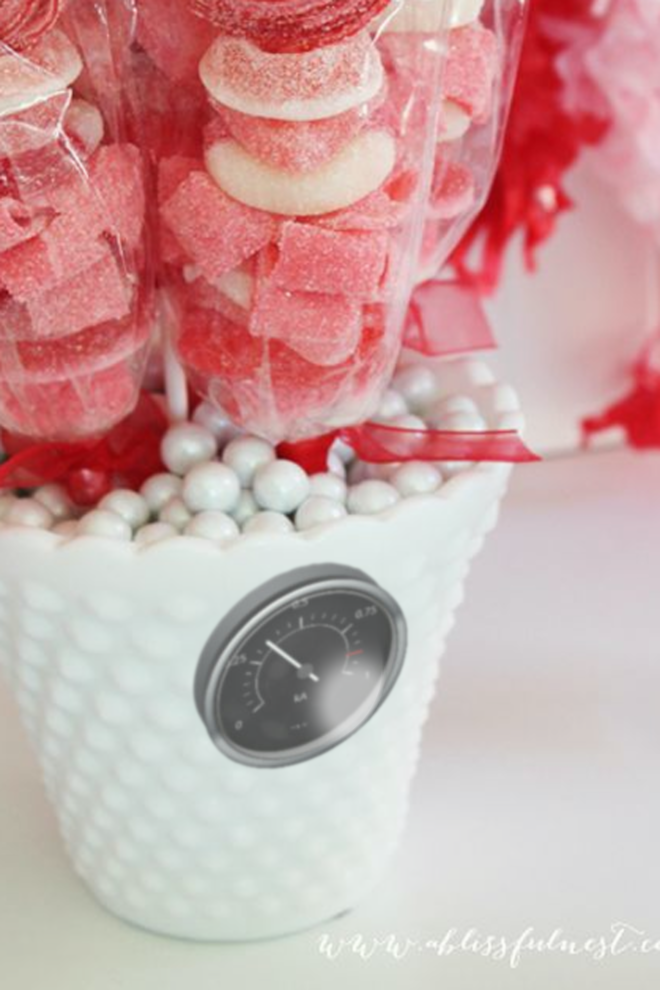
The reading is 0.35; kA
